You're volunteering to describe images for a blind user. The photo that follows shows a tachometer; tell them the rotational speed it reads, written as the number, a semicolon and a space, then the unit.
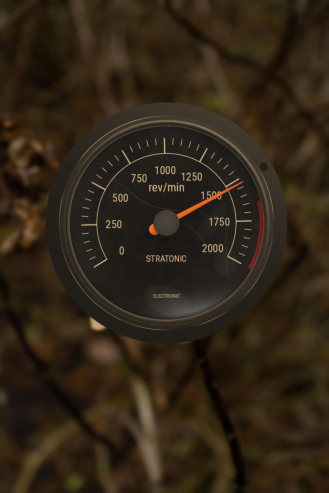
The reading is 1525; rpm
